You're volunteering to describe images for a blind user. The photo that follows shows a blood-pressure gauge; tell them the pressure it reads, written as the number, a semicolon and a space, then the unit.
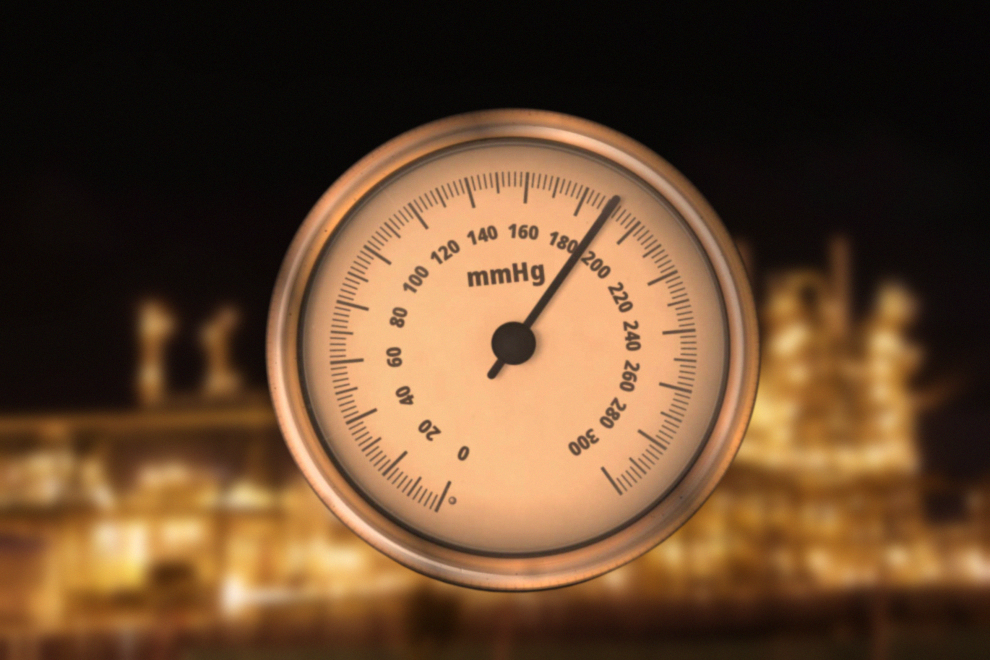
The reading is 190; mmHg
